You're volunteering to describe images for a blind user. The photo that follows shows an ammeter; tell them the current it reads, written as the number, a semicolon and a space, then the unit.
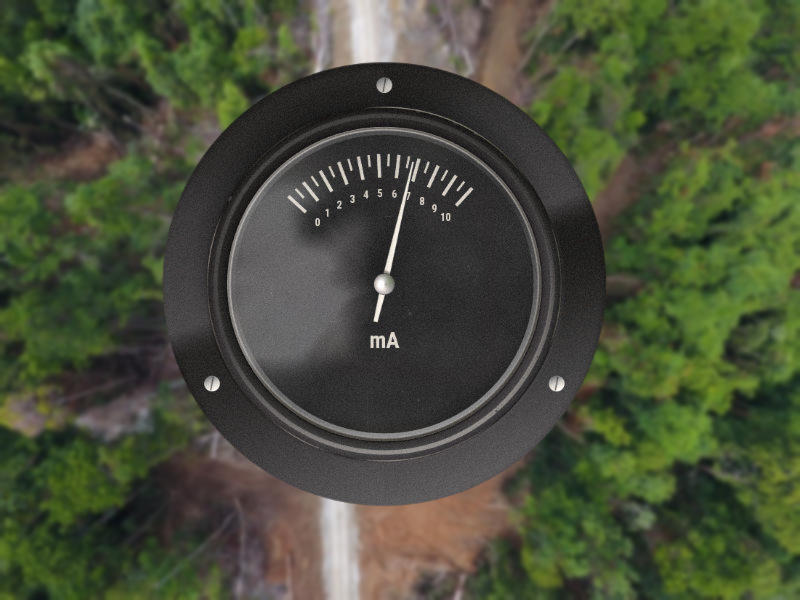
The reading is 6.75; mA
